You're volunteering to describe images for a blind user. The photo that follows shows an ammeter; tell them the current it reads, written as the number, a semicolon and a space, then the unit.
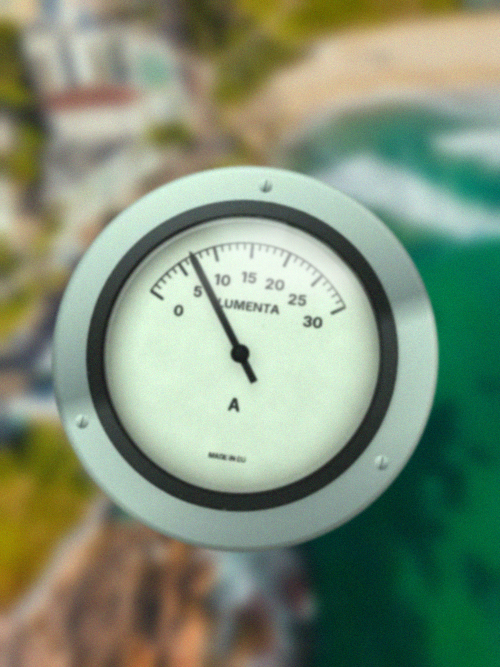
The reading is 7; A
